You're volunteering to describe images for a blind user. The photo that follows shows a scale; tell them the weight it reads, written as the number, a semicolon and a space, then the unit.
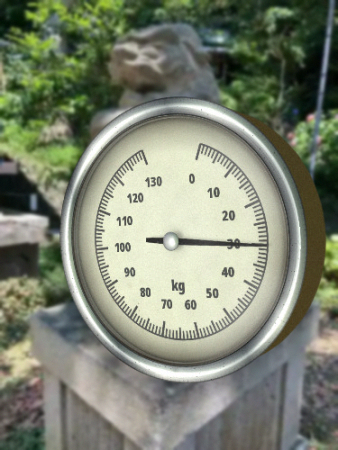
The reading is 30; kg
